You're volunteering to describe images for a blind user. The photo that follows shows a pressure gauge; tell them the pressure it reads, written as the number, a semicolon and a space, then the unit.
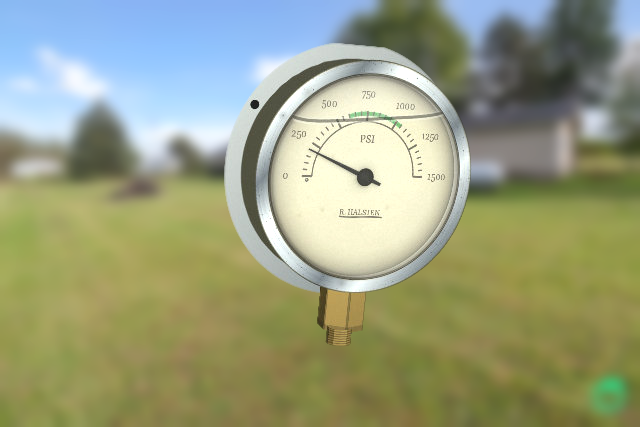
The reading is 200; psi
